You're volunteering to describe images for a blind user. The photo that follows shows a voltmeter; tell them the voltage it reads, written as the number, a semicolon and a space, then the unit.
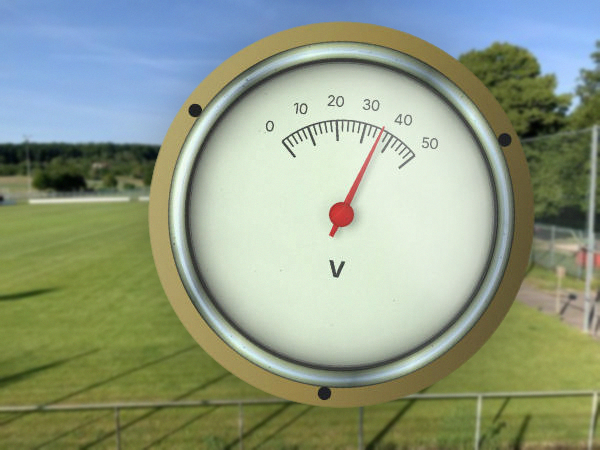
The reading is 36; V
